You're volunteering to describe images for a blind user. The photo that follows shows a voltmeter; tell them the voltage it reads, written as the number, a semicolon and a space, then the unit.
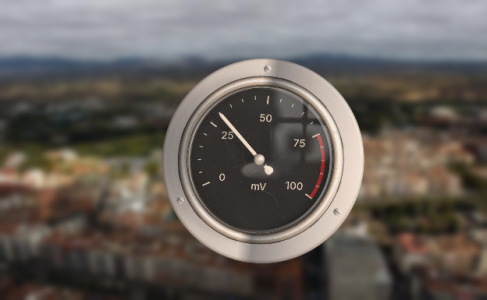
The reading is 30; mV
